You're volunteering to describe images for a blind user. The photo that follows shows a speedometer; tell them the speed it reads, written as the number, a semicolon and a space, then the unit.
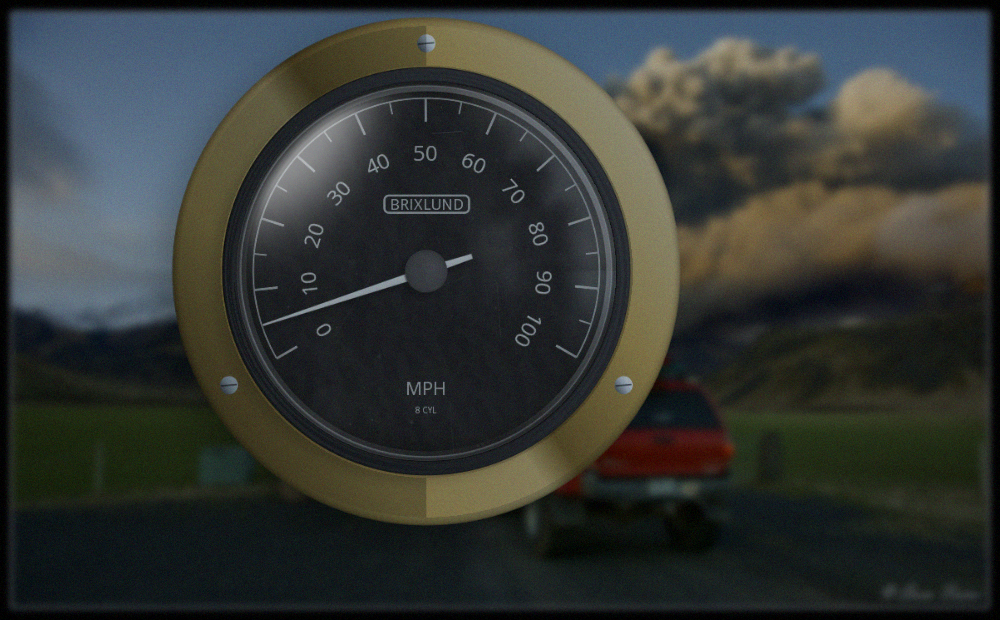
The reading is 5; mph
